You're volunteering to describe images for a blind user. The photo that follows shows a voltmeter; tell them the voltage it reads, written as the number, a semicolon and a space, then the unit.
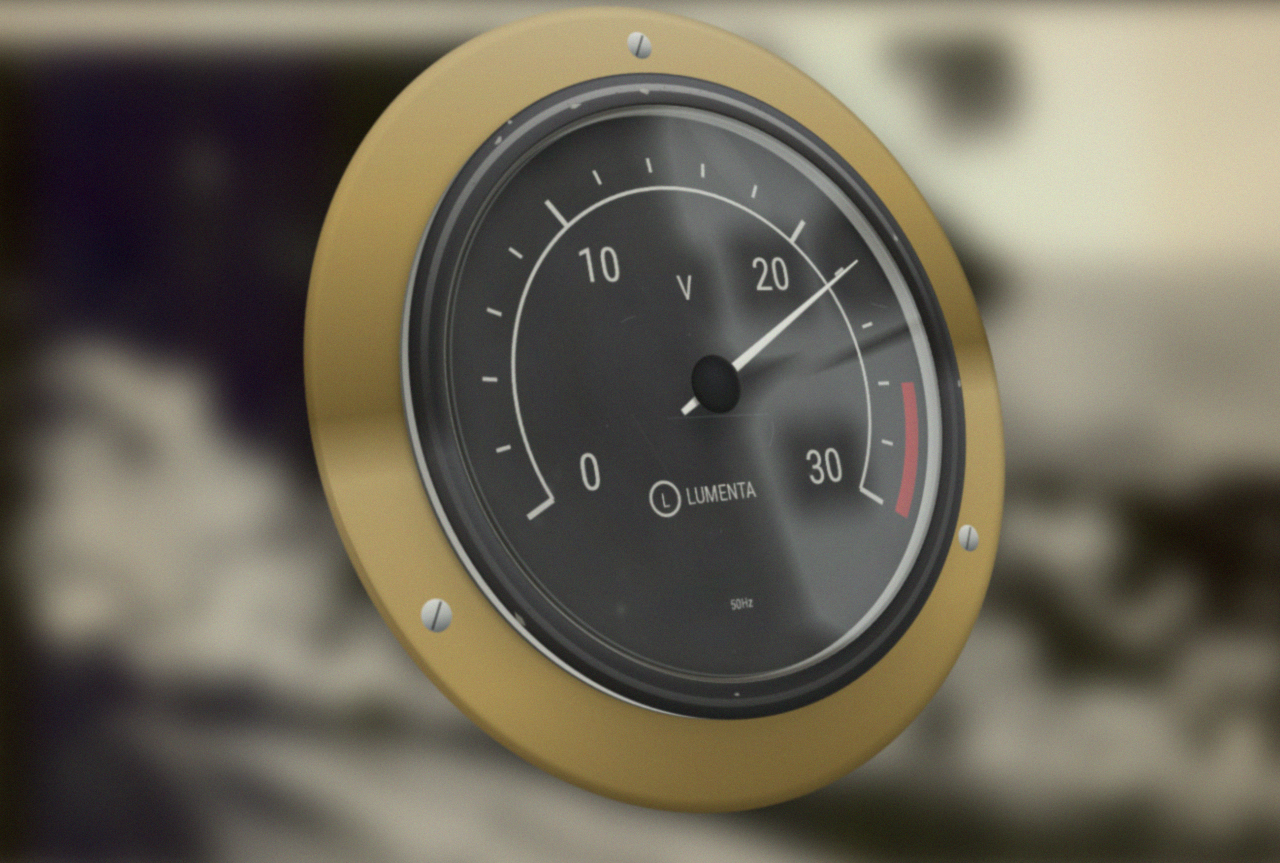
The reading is 22; V
